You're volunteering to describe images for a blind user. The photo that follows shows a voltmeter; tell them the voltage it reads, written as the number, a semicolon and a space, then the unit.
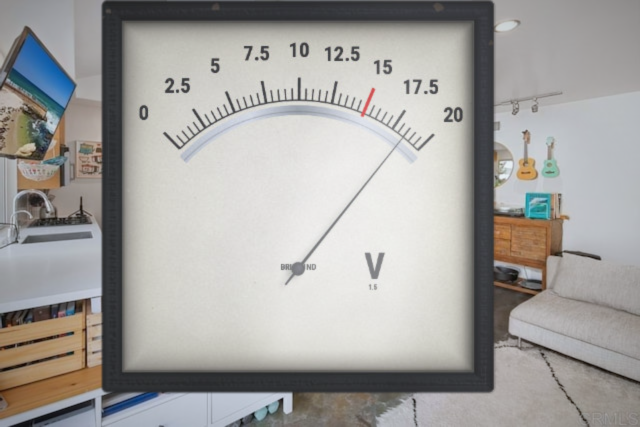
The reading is 18.5; V
